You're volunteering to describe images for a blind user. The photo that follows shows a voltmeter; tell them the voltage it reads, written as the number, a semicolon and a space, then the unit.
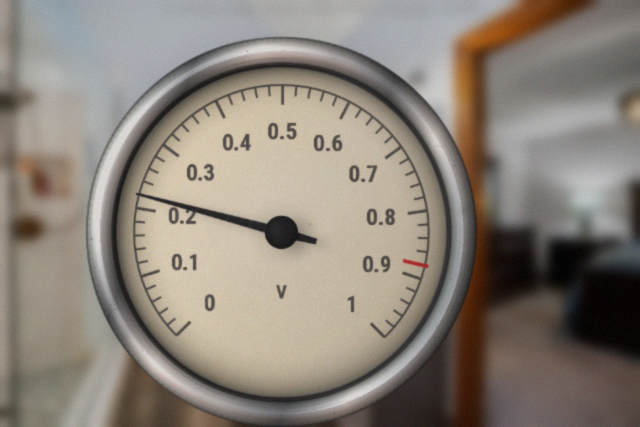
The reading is 0.22; V
